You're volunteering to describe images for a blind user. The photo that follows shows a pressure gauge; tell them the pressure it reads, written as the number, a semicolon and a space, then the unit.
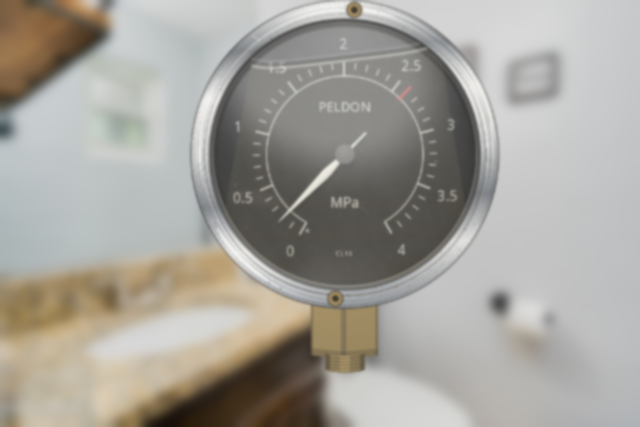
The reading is 0.2; MPa
